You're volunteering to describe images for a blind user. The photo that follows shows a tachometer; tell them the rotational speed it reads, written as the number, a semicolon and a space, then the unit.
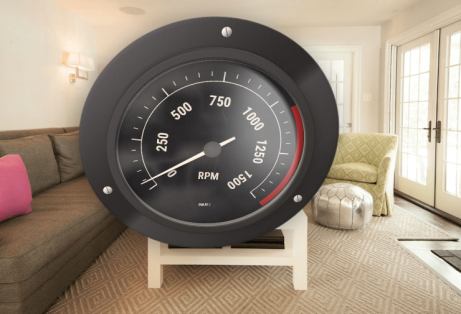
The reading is 50; rpm
